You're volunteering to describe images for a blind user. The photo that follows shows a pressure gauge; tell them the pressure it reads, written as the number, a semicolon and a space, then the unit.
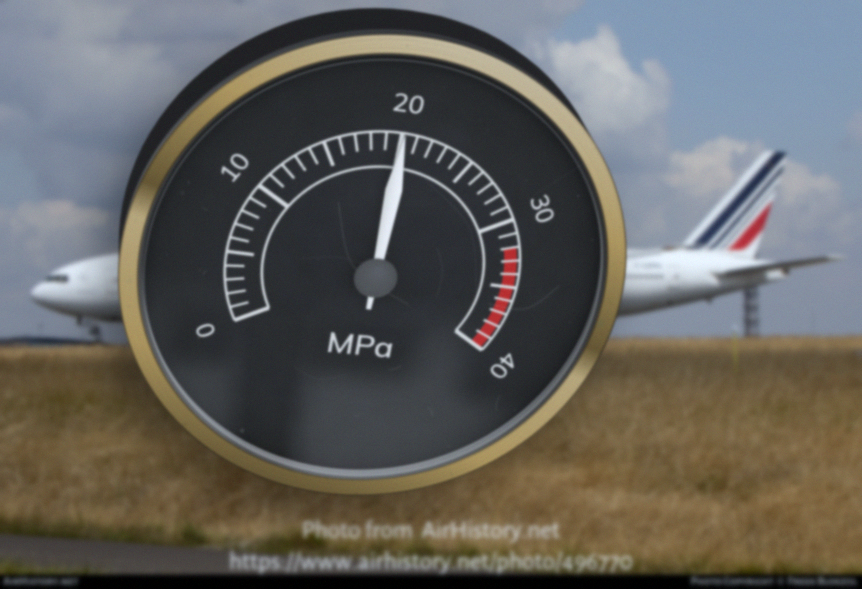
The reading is 20; MPa
